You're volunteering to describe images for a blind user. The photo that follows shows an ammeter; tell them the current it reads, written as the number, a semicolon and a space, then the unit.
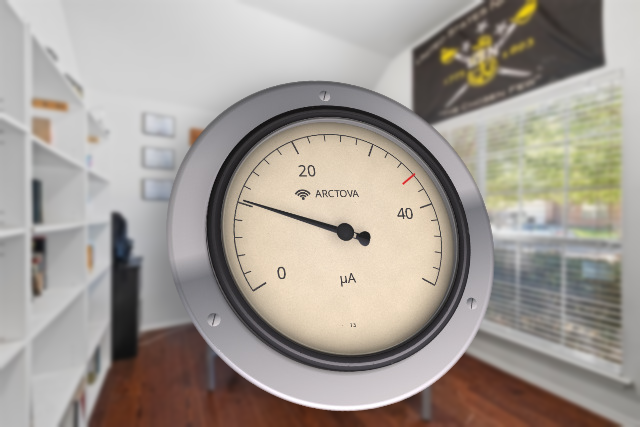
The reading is 10; µA
